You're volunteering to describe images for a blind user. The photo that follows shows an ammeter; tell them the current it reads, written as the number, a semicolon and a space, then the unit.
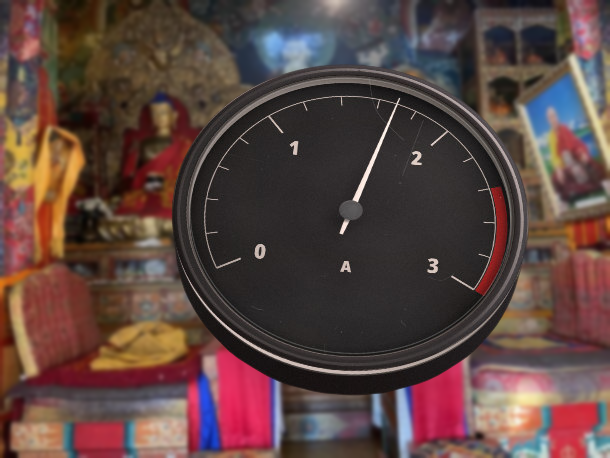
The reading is 1.7; A
